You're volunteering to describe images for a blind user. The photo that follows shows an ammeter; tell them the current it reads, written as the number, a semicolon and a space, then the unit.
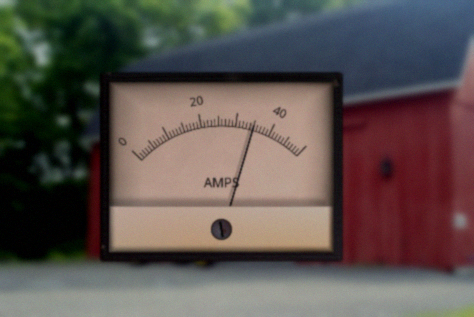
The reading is 35; A
